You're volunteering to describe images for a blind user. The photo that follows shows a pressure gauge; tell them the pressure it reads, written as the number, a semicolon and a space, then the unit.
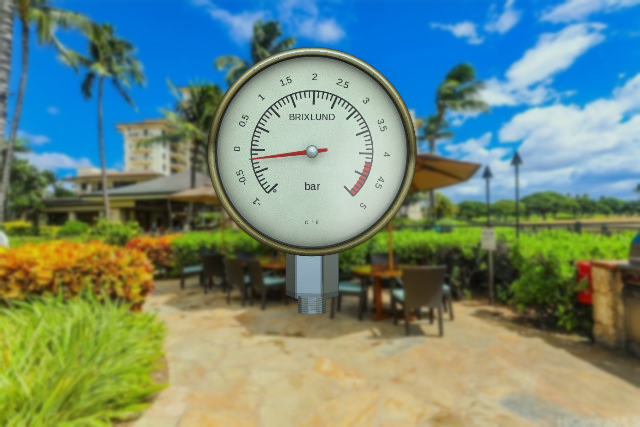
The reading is -0.2; bar
